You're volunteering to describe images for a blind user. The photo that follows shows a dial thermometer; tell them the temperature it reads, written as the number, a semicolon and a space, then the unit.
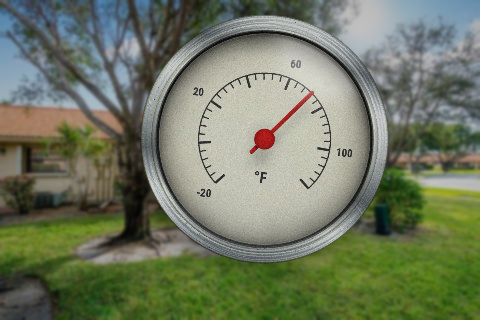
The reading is 72; °F
